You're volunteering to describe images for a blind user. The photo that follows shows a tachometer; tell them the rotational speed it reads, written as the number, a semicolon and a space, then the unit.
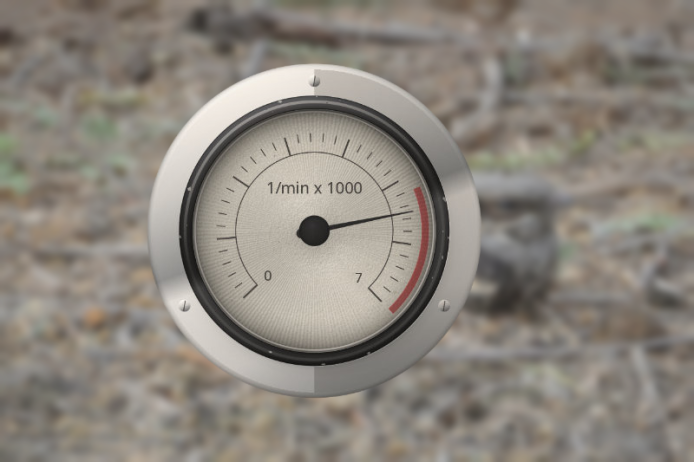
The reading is 5500; rpm
